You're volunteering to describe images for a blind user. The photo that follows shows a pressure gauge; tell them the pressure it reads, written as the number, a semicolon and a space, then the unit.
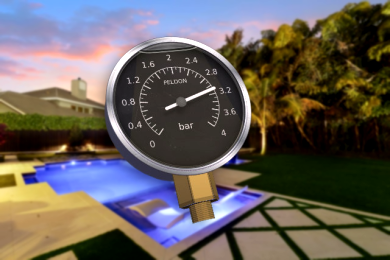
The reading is 3.1; bar
